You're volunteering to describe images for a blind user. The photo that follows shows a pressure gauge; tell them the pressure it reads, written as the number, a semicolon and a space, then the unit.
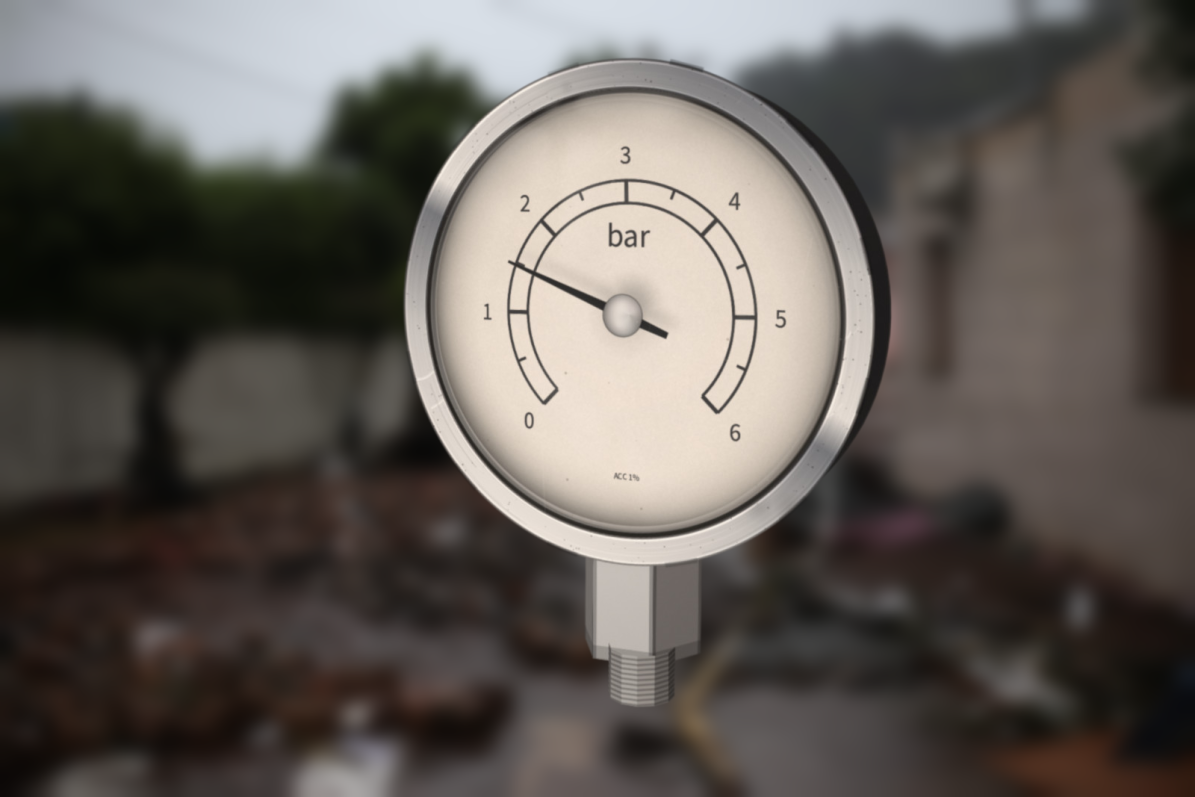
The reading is 1.5; bar
